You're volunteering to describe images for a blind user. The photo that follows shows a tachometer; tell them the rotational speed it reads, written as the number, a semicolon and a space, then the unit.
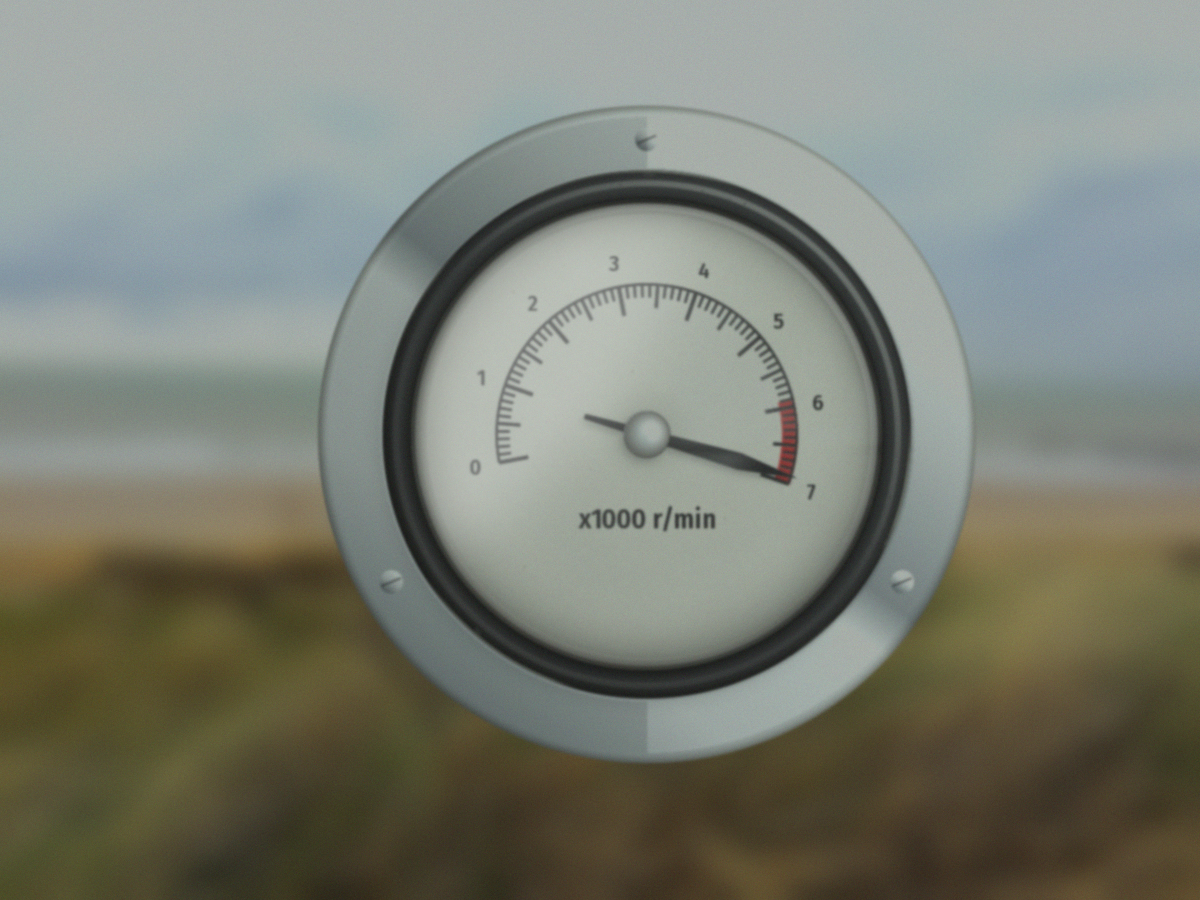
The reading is 6900; rpm
